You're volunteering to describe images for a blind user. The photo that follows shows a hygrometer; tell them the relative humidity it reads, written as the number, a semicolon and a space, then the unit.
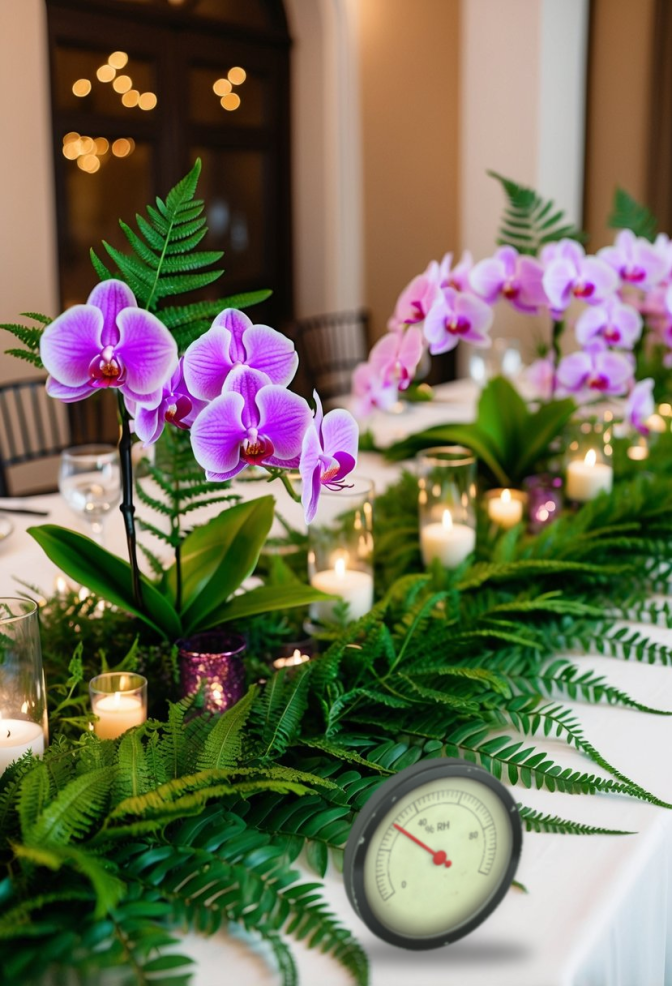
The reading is 30; %
